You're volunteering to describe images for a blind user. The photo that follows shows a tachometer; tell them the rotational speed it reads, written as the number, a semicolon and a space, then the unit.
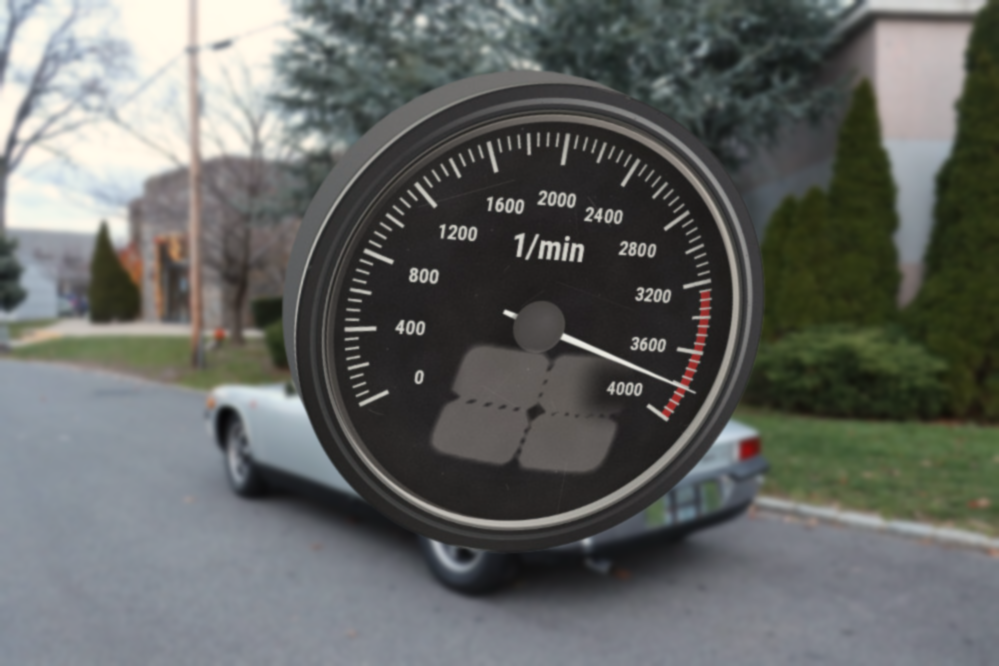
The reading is 3800; rpm
